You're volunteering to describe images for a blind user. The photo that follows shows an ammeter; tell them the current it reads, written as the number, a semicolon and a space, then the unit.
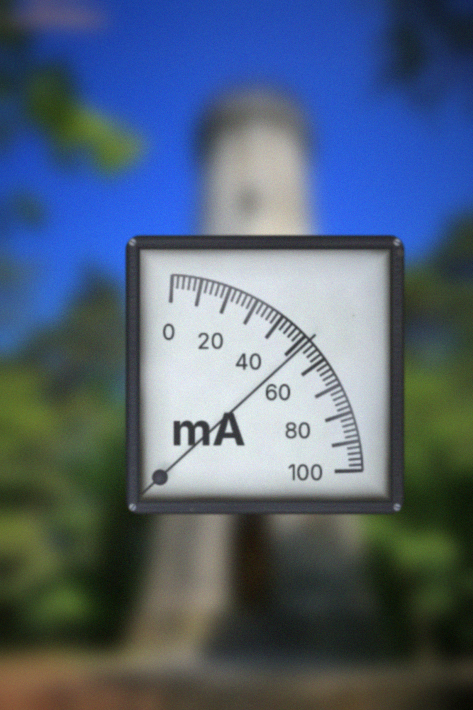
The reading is 52; mA
